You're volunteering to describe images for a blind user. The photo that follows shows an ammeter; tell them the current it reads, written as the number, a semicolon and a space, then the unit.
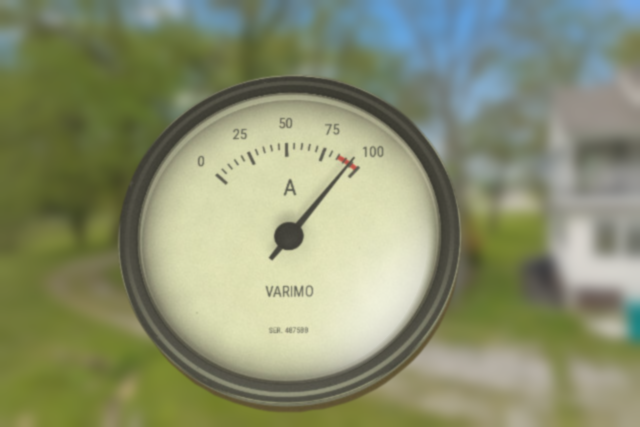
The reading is 95; A
